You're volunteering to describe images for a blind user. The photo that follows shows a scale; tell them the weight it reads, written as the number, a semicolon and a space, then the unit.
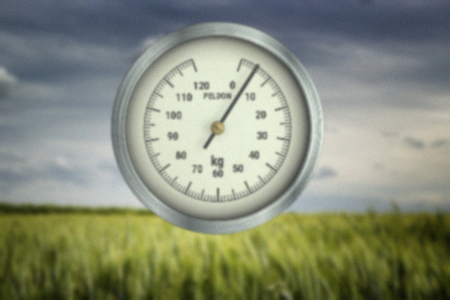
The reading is 5; kg
